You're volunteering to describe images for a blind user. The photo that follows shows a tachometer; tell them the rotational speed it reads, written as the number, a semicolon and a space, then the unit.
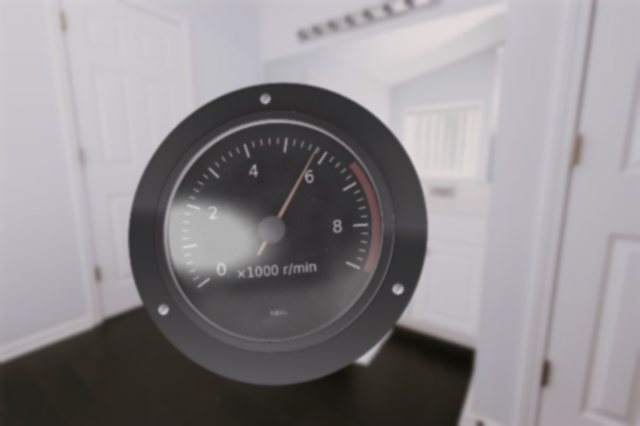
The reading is 5800; rpm
